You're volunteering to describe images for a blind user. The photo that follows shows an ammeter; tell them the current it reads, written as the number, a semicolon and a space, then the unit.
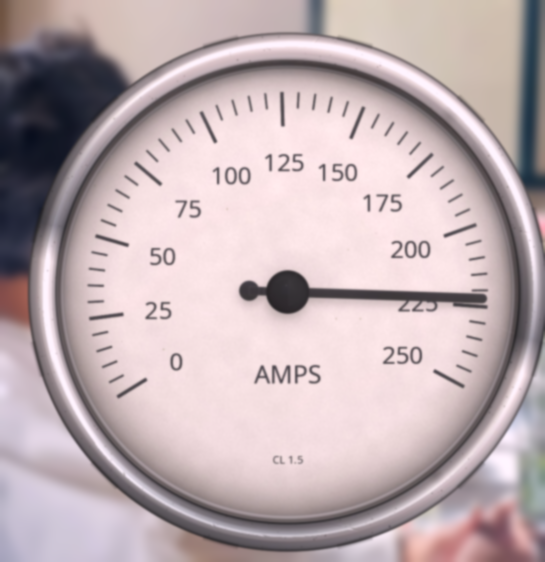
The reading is 222.5; A
